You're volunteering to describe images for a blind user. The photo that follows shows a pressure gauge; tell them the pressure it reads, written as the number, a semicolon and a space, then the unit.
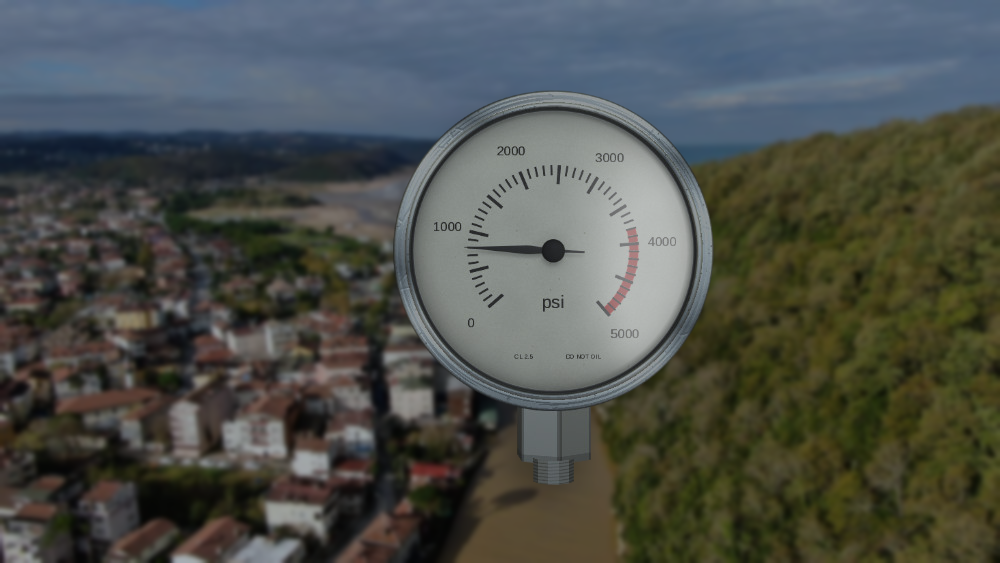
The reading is 800; psi
